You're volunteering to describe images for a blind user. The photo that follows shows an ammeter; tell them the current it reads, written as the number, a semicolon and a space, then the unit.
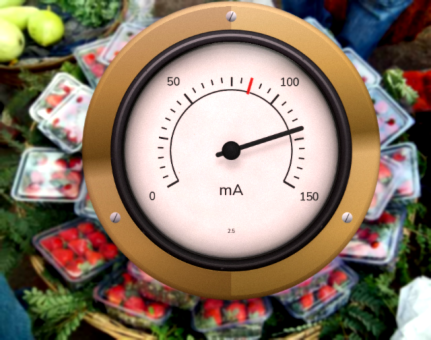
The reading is 120; mA
